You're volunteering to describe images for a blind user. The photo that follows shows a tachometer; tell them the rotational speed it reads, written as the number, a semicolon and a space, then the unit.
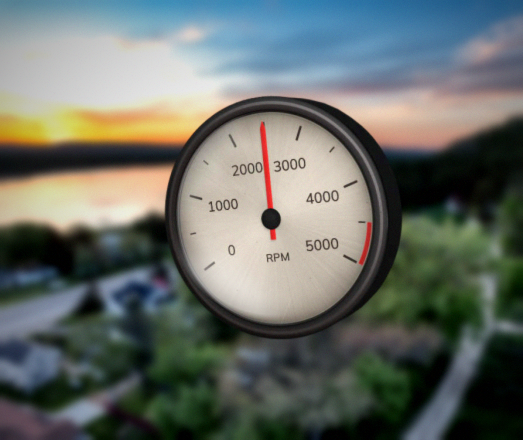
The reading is 2500; rpm
